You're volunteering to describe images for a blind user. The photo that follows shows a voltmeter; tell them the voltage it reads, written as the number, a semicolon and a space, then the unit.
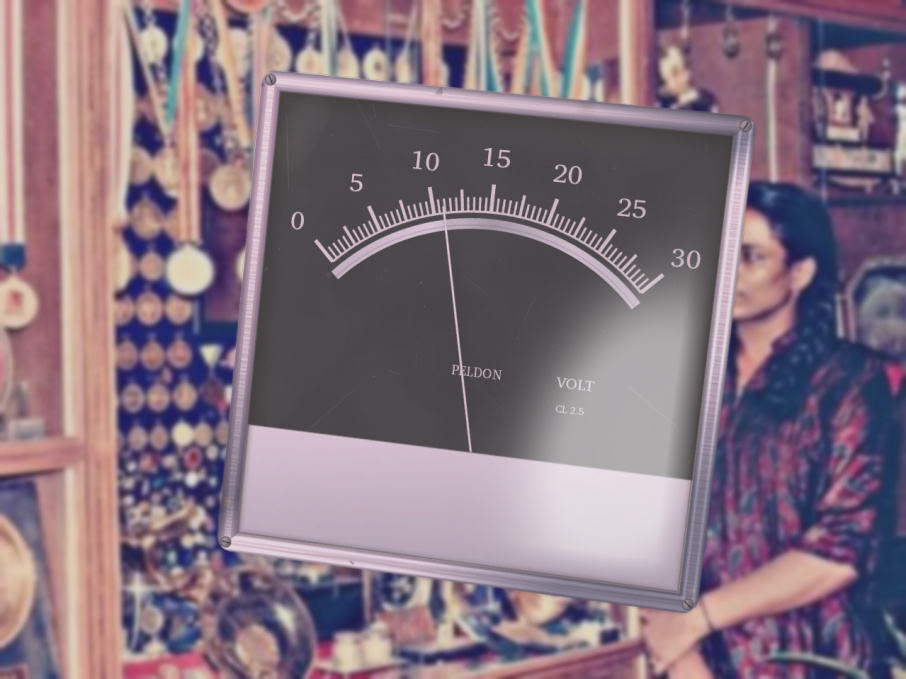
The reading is 11; V
